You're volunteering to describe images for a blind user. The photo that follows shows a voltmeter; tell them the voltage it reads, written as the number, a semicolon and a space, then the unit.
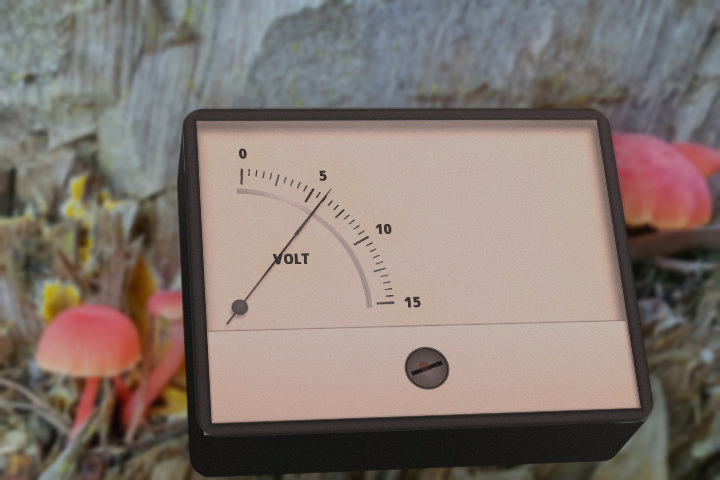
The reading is 6; V
